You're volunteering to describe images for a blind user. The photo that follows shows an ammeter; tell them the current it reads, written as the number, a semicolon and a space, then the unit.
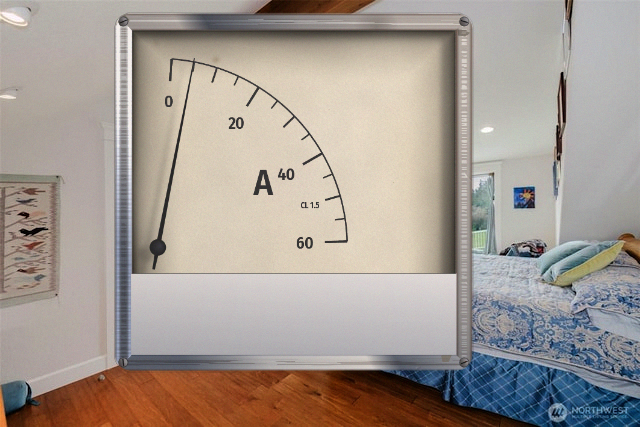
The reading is 5; A
